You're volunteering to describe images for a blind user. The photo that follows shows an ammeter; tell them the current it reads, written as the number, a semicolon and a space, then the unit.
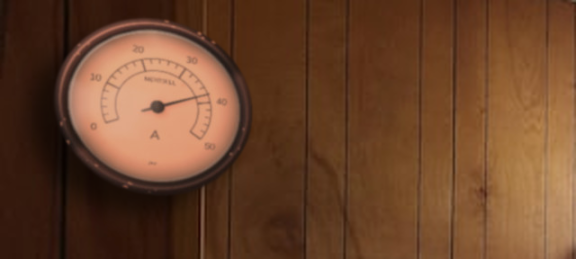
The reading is 38; A
